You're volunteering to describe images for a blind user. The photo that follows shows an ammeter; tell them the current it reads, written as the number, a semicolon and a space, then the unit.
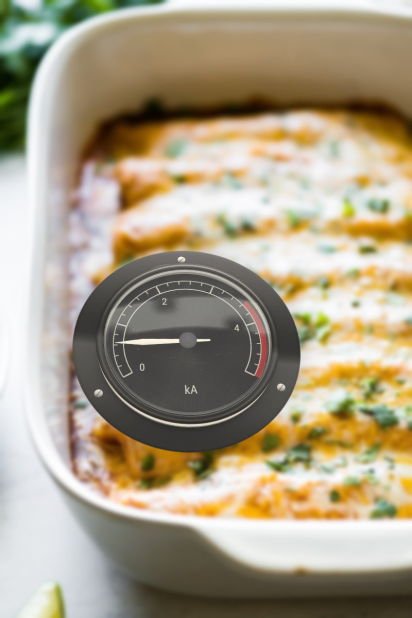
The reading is 0.6; kA
